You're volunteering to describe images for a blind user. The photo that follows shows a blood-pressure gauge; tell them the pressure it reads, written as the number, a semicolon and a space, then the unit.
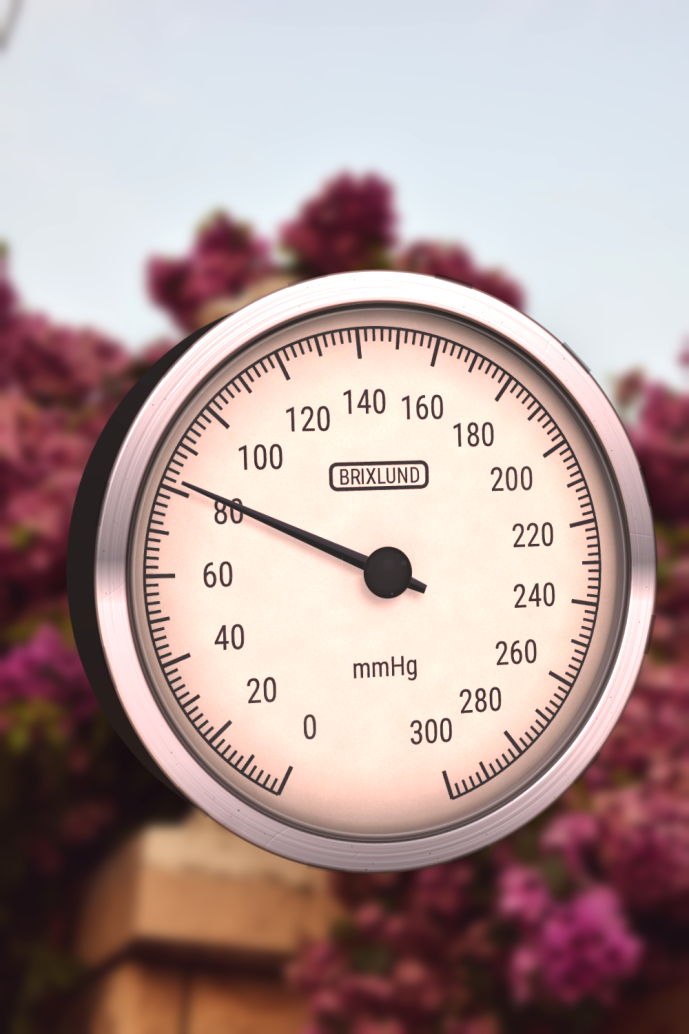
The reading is 82; mmHg
